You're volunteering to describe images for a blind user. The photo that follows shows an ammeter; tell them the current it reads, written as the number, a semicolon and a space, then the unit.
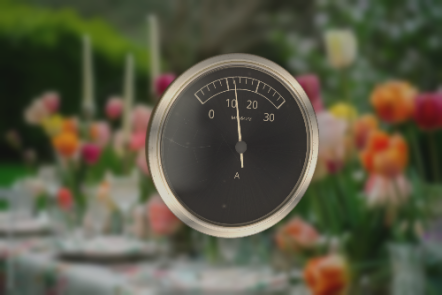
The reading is 12; A
